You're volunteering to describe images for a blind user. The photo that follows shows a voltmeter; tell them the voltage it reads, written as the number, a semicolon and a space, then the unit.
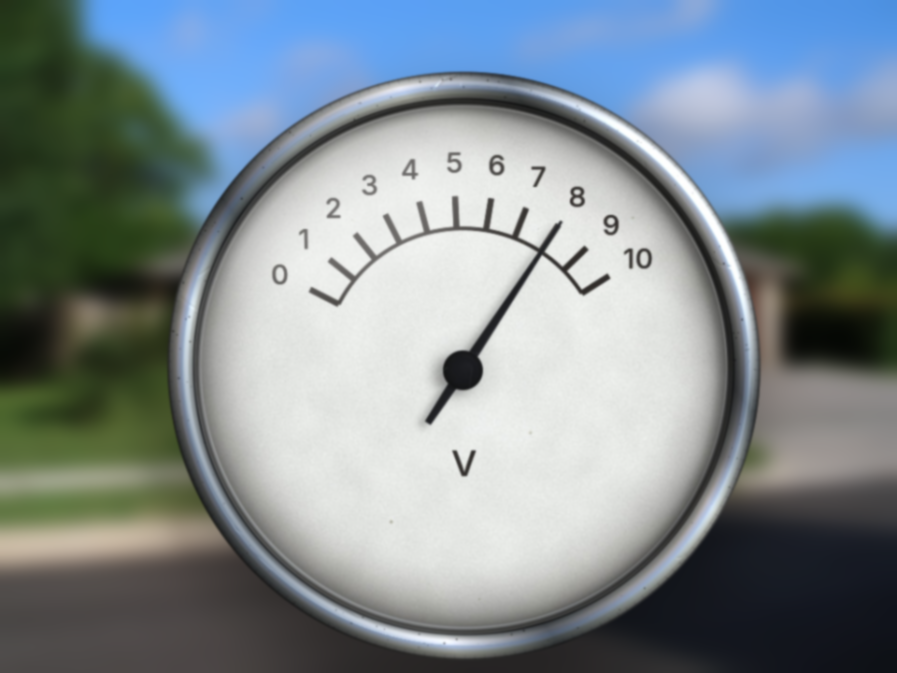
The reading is 8; V
